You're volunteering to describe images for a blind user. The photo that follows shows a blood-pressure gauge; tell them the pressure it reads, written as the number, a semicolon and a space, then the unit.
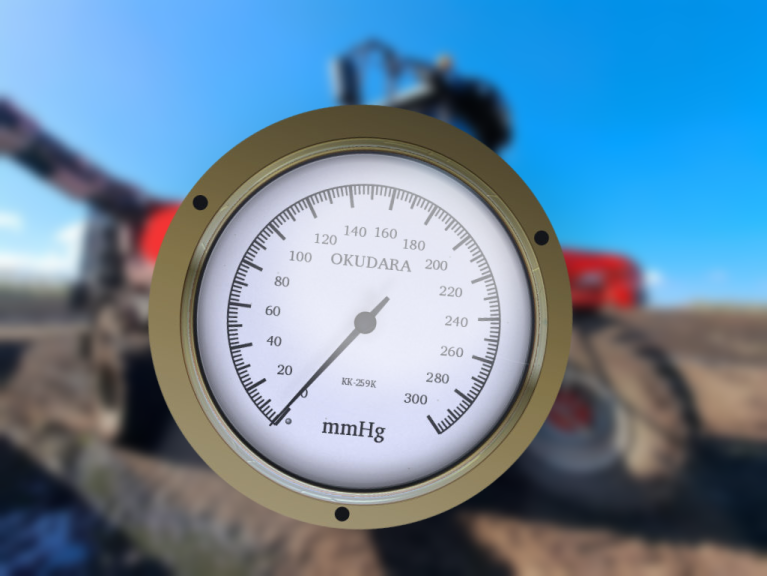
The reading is 2; mmHg
